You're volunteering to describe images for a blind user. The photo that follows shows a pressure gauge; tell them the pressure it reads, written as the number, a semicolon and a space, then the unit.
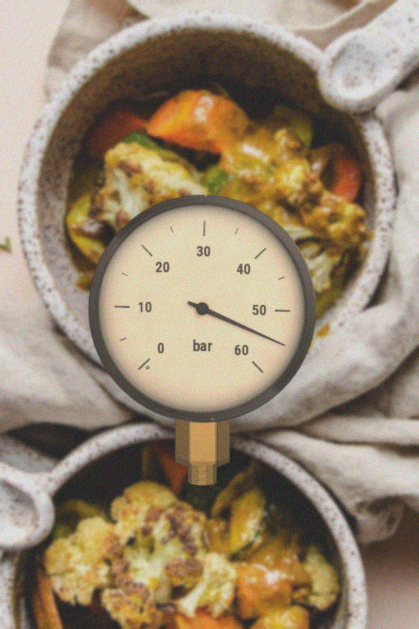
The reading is 55; bar
